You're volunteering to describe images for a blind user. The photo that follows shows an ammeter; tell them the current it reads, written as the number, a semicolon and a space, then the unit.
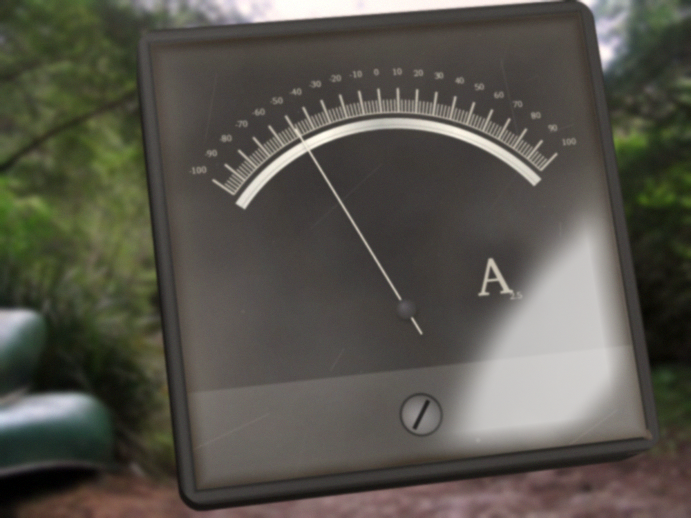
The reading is -50; A
